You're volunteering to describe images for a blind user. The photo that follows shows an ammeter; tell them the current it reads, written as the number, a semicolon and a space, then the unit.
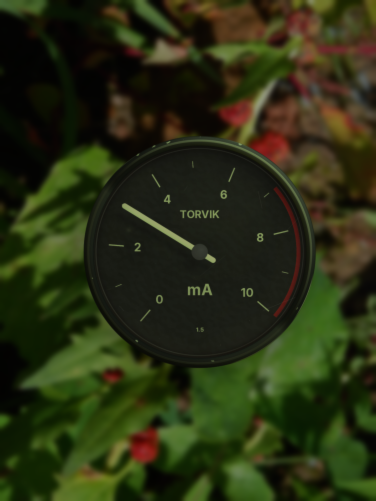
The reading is 3; mA
